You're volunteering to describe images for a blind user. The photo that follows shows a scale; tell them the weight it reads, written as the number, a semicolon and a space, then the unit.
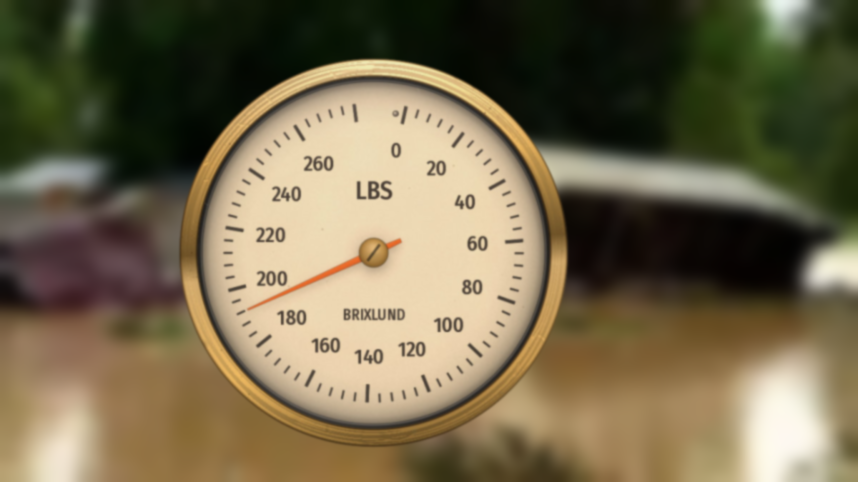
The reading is 192; lb
